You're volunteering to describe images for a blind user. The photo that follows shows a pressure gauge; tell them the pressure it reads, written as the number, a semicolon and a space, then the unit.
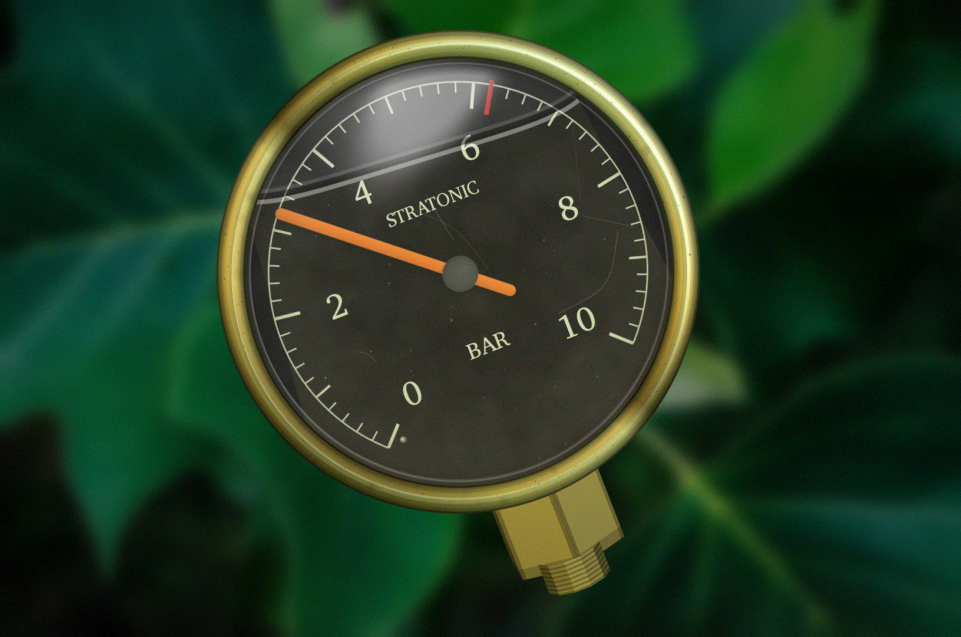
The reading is 3.2; bar
